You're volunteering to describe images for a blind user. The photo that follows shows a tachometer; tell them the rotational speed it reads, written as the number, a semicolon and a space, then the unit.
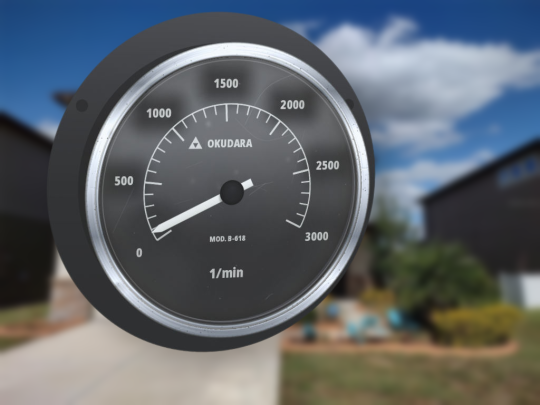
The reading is 100; rpm
